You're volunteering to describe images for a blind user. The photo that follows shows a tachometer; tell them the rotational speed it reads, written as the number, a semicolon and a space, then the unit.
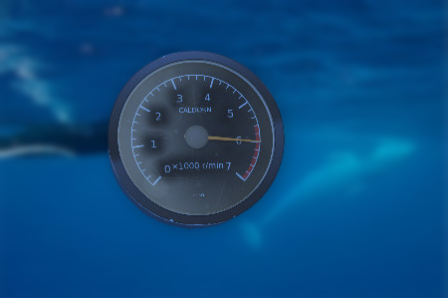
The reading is 6000; rpm
